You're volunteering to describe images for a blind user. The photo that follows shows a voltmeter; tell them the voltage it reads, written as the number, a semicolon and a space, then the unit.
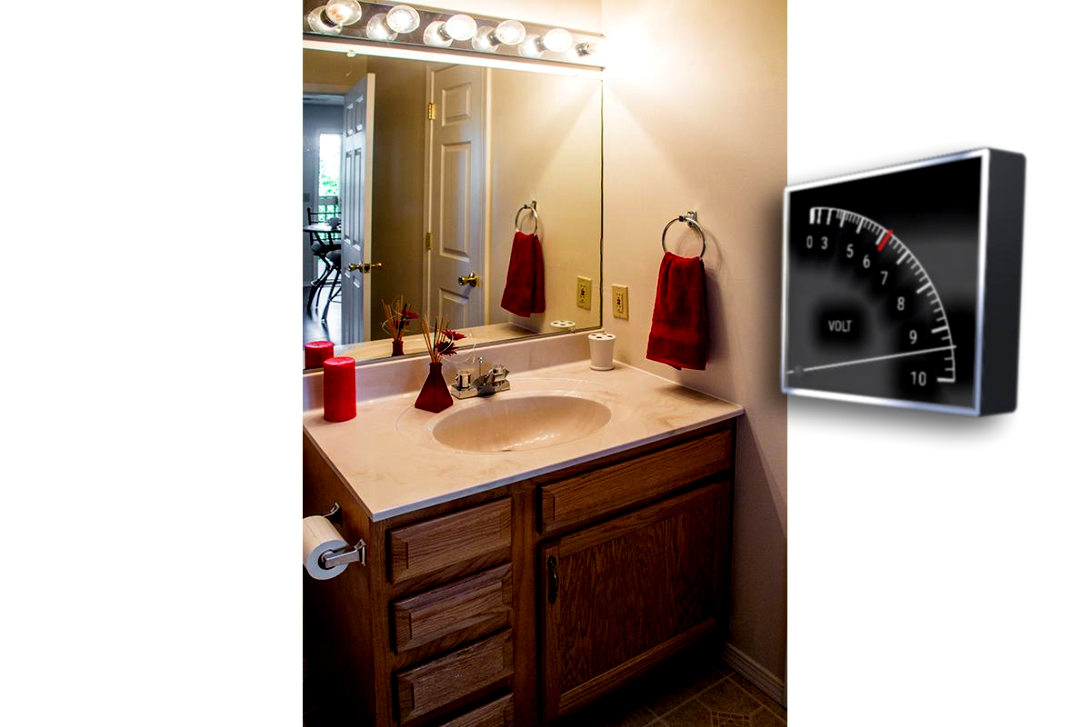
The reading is 9.4; V
